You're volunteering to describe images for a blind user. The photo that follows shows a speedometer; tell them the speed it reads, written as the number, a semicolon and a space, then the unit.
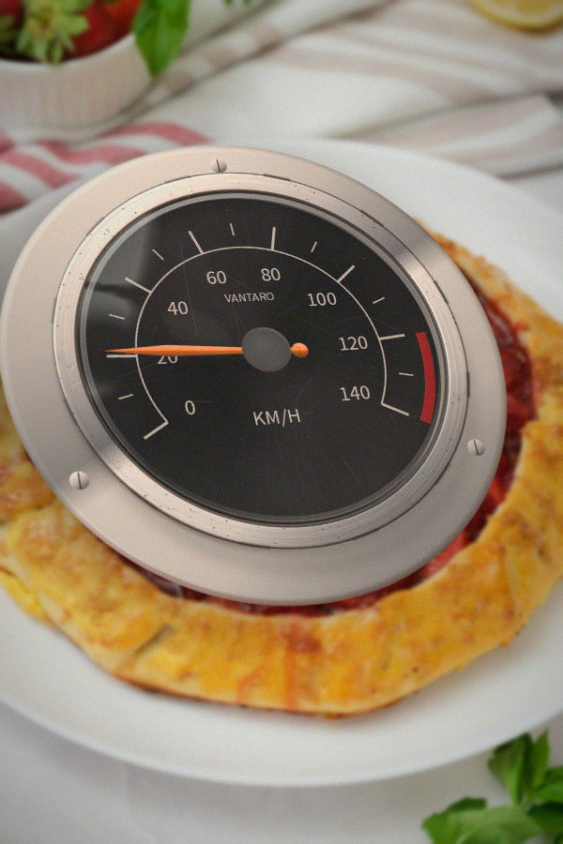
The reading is 20; km/h
